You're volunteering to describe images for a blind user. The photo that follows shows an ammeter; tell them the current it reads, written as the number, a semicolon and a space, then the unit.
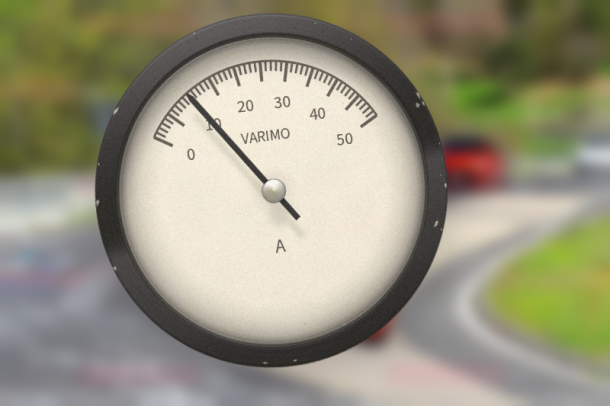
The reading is 10; A
